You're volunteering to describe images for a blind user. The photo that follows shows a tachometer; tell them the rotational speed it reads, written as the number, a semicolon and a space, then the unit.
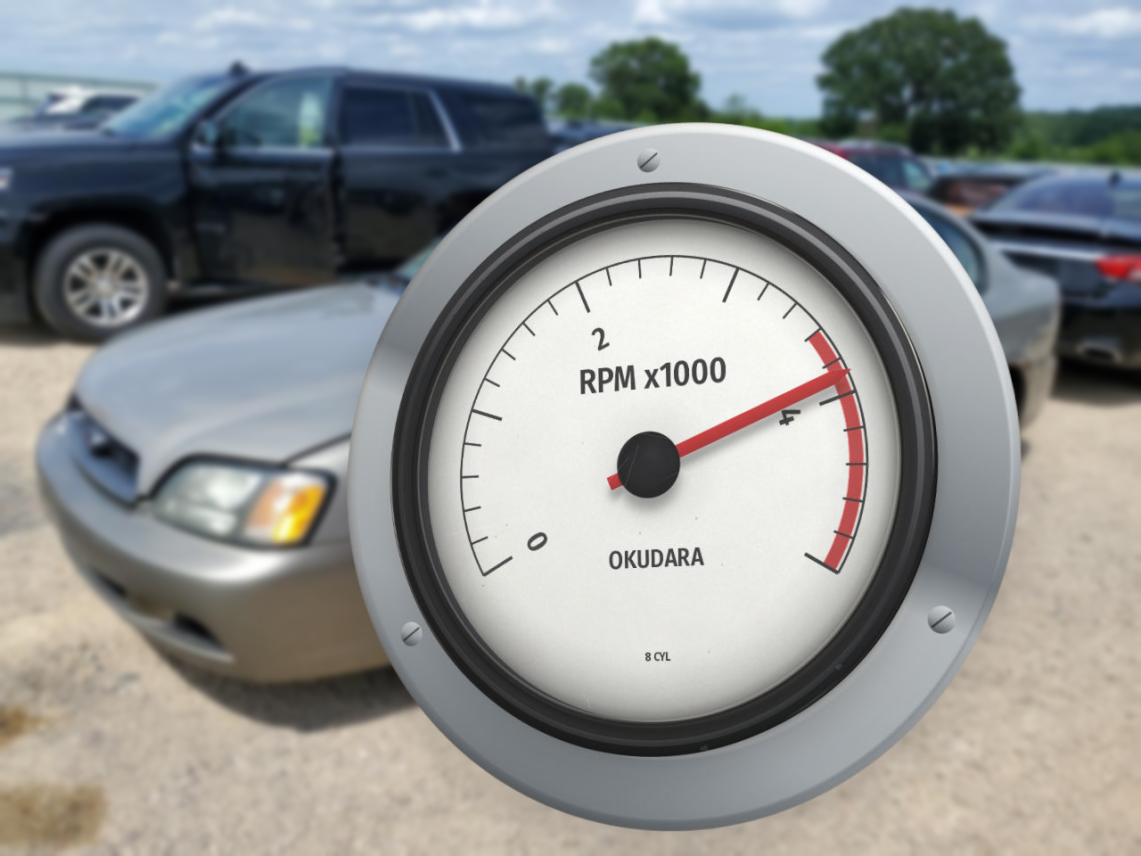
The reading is 3900; rpm
